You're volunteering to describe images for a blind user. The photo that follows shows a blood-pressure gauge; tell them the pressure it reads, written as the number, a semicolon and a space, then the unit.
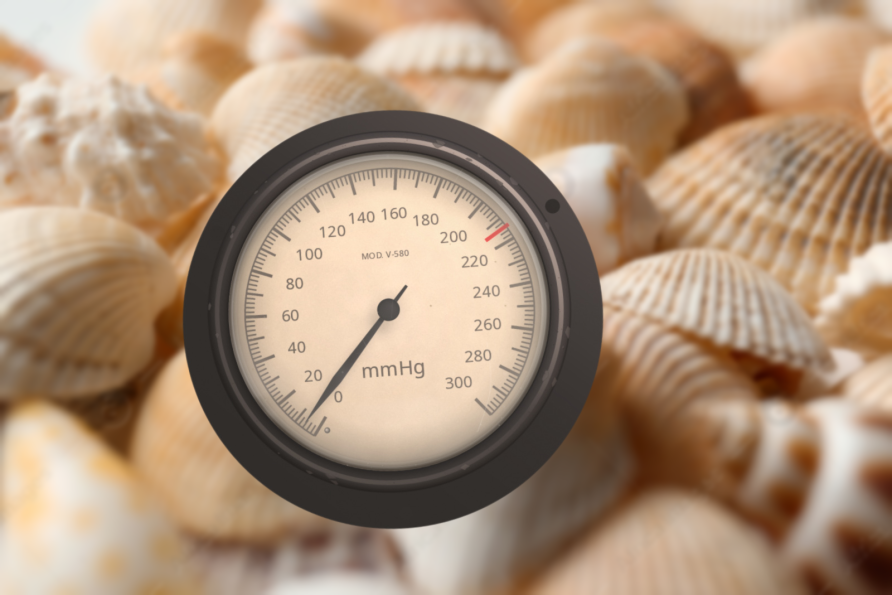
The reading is 6; mmHg
